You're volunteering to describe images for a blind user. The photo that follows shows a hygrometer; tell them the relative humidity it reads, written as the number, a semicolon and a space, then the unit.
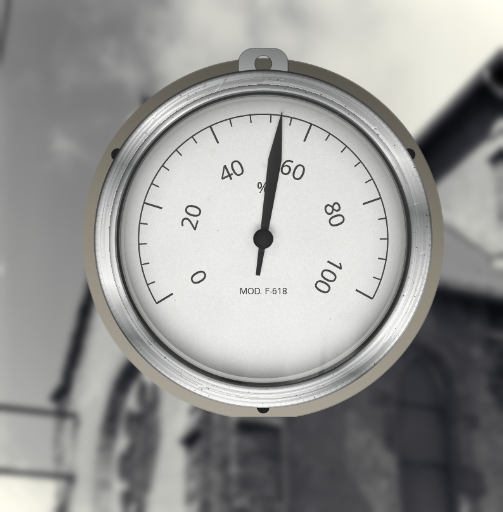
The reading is 54; %
